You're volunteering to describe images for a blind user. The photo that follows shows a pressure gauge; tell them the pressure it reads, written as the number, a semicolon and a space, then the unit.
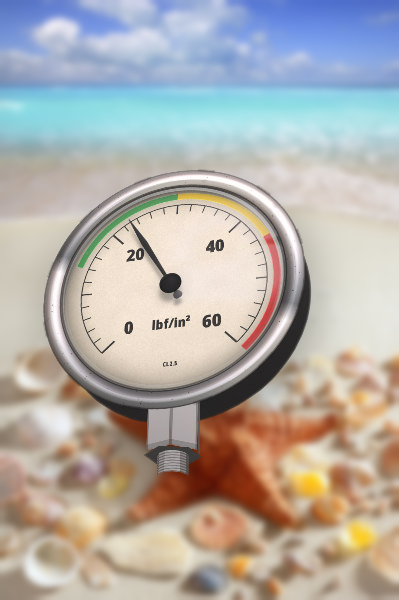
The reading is 23; psi
